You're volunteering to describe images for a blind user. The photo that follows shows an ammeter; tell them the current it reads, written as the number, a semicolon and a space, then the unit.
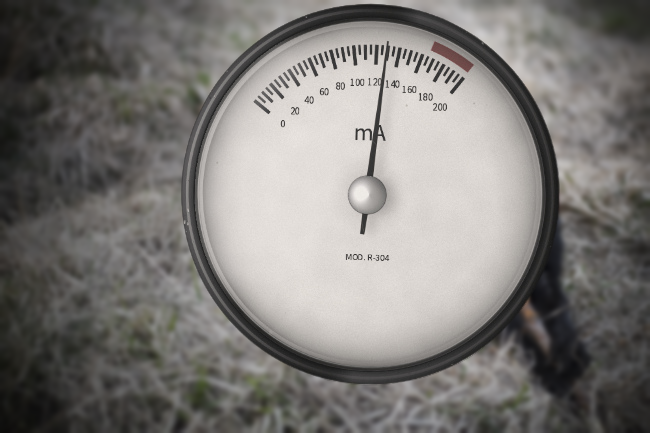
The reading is 130; mA
